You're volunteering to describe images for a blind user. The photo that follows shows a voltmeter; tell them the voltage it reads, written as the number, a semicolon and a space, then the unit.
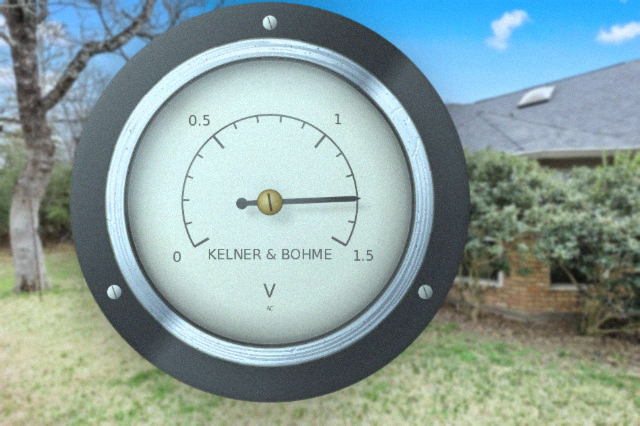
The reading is 1.3; V
